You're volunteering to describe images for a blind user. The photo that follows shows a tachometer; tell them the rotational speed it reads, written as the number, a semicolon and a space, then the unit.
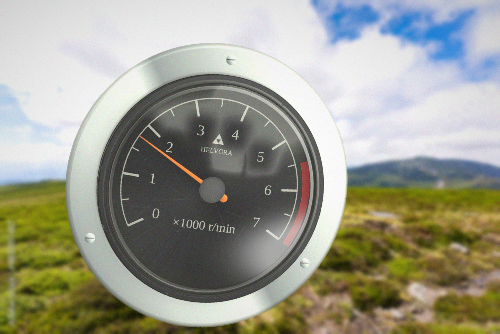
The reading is 1750; rpm
